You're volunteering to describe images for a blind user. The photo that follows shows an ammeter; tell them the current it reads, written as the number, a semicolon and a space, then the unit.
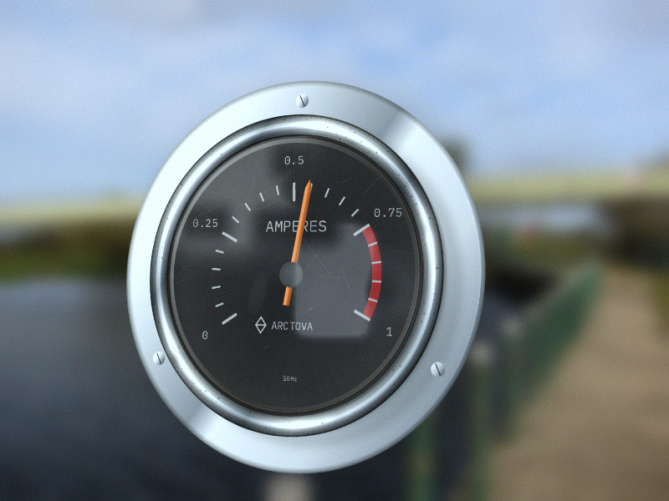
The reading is 0.55; A
